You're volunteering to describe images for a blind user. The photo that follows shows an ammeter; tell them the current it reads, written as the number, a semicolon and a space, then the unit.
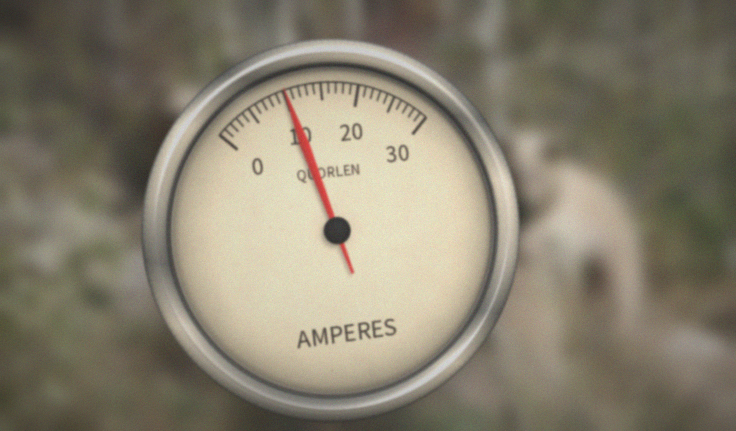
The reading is 10; A
